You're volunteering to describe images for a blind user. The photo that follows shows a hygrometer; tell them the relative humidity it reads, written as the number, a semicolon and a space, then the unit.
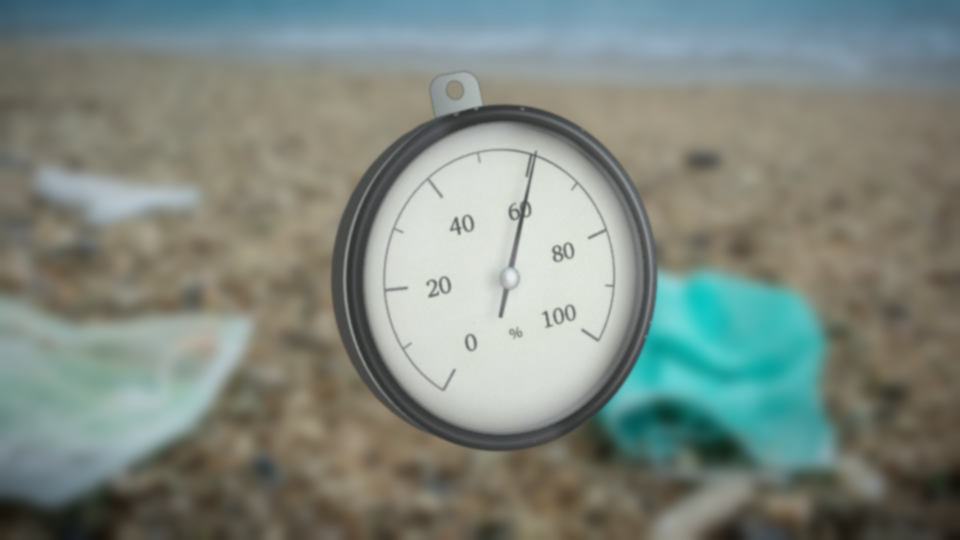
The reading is 60; %
